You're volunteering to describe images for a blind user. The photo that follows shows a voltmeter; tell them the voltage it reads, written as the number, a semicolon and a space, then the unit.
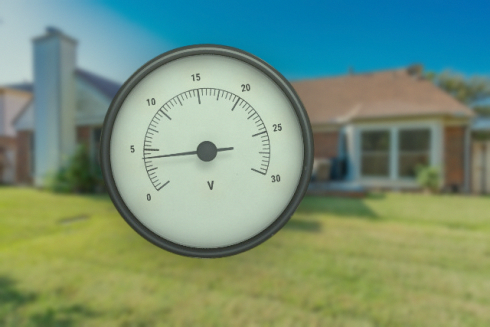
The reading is 4; V
